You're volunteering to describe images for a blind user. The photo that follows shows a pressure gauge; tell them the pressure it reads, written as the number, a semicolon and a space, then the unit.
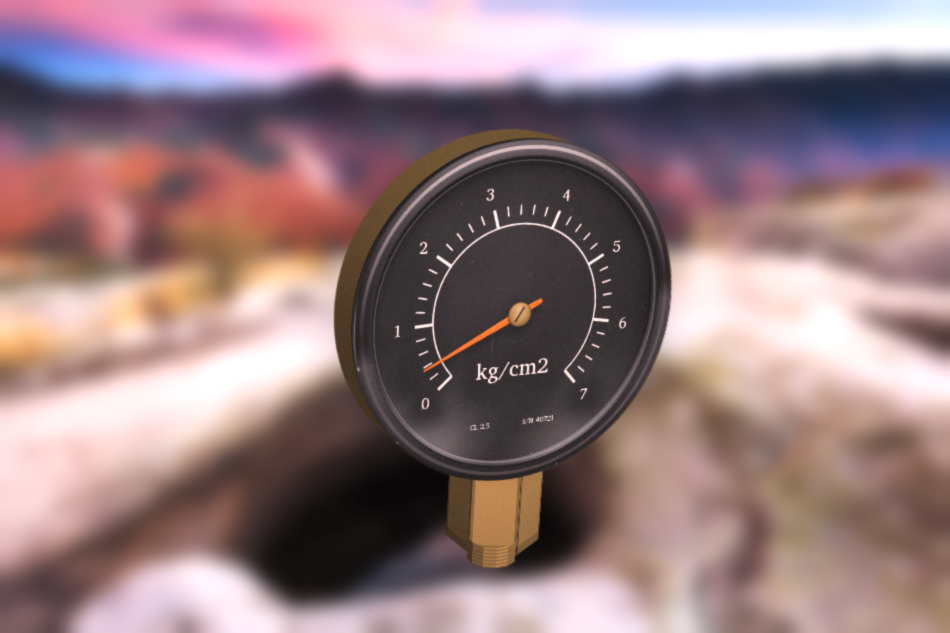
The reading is 0.4; kg/cm²
